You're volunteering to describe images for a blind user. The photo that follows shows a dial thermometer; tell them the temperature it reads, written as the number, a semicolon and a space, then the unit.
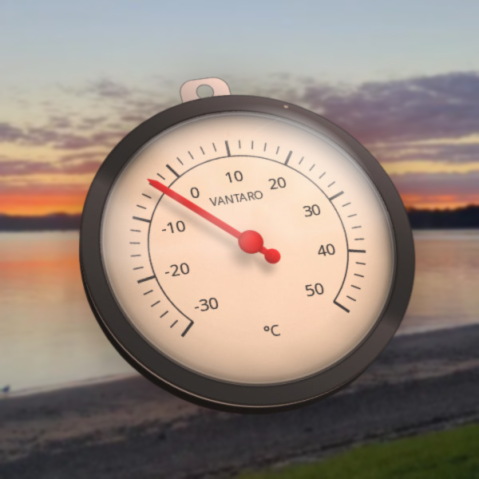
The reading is -4; °C
